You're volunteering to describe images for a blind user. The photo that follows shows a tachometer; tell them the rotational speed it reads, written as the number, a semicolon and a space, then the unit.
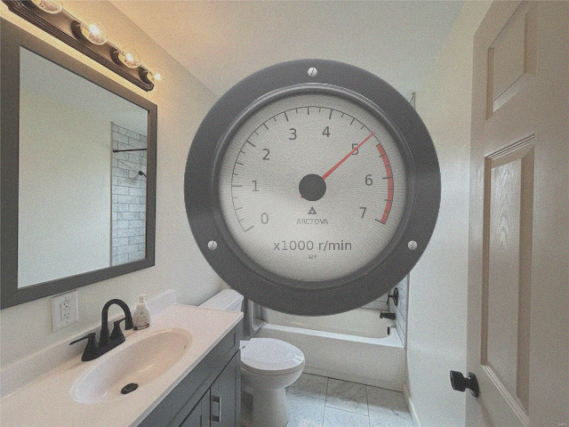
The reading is 5000; rpm
